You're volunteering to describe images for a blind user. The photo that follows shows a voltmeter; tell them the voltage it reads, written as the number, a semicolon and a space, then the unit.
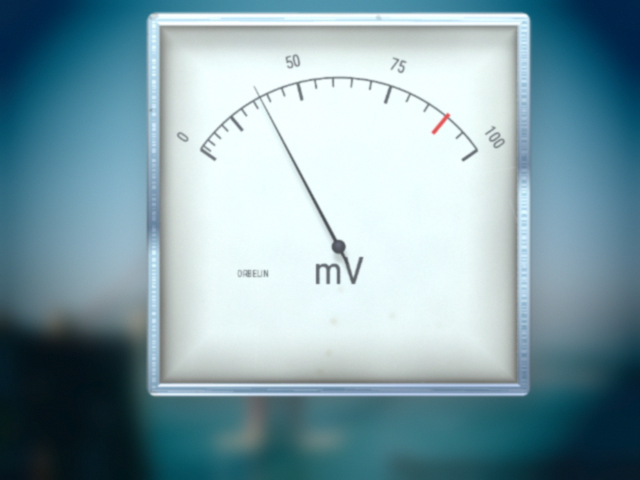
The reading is 37.5; mV
